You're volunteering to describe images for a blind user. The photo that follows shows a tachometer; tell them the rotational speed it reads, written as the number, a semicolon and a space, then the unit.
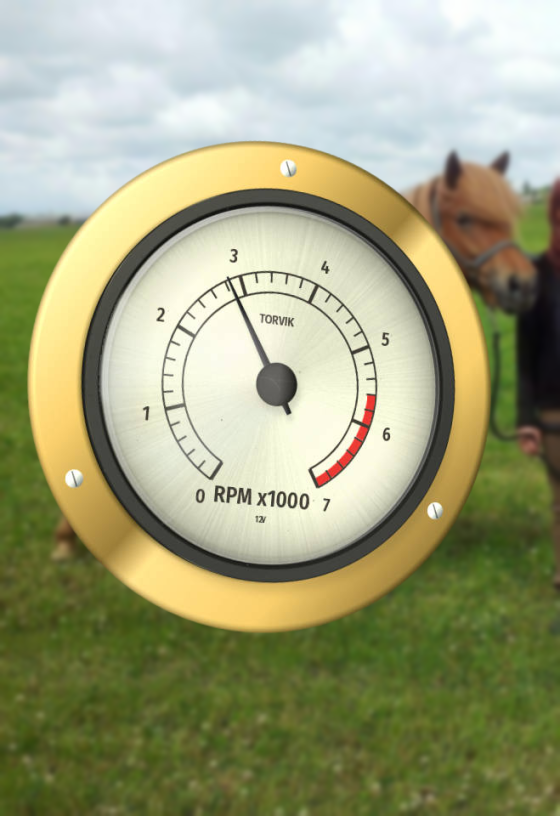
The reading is 2800; rpm
